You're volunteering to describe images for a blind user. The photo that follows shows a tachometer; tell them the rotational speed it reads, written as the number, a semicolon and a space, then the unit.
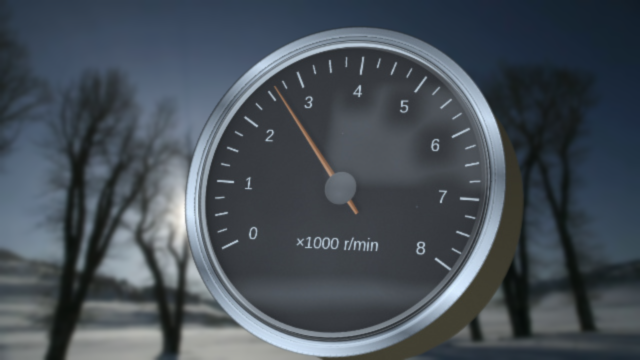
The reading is 2625; rpm
